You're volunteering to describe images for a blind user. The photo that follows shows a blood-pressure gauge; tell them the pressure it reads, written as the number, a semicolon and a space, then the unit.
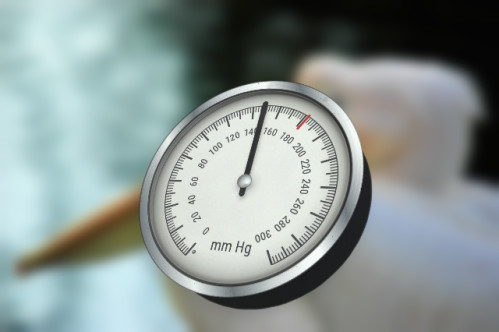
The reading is 150; mmHg
